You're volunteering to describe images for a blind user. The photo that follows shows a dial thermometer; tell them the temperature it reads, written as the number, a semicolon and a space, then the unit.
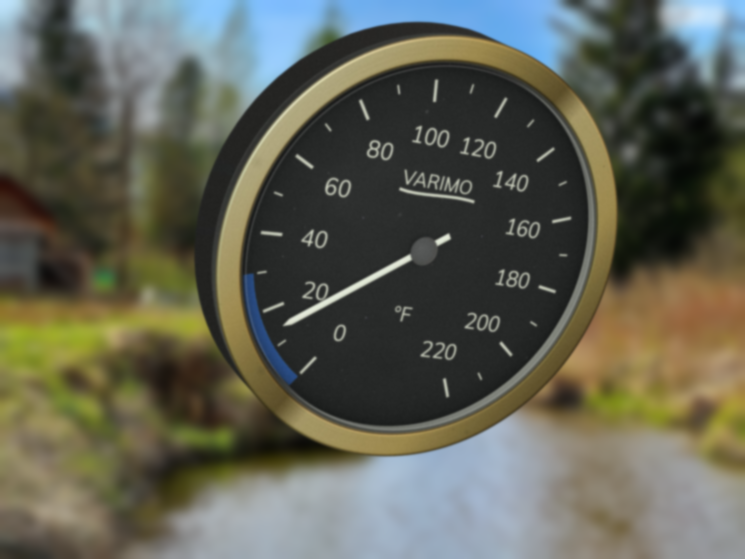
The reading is 15; °F
